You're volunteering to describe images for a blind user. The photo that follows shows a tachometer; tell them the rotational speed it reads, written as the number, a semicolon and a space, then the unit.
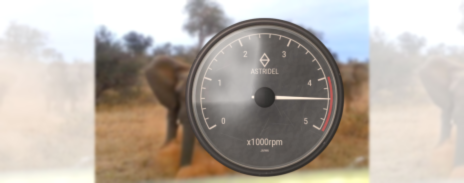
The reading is 4400; rpm
